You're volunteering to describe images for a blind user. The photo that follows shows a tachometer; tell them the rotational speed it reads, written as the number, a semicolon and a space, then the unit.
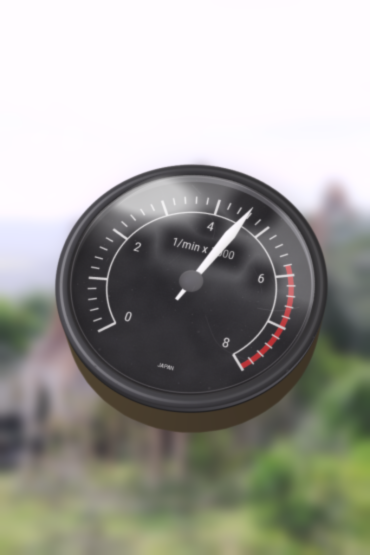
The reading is 4600; rpm
